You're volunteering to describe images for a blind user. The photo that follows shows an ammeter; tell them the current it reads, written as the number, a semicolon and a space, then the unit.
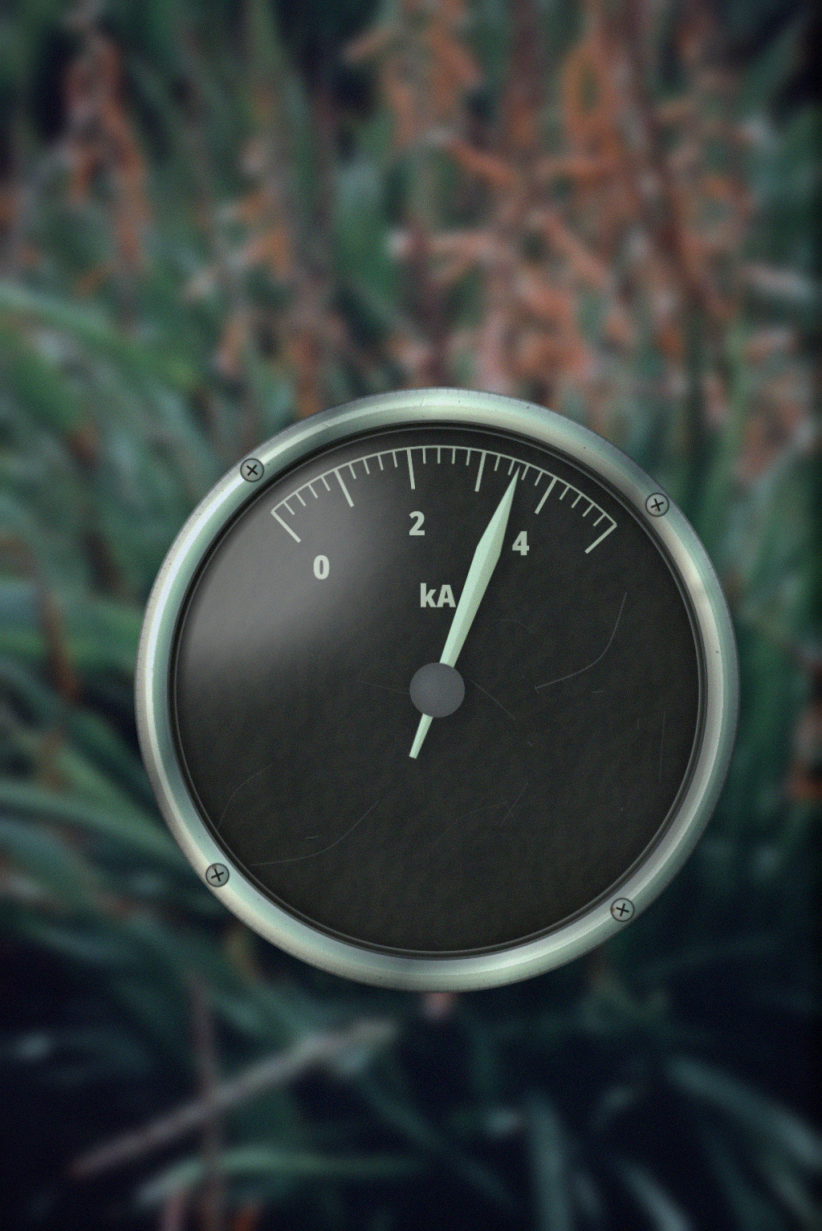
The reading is 3.5; kA
